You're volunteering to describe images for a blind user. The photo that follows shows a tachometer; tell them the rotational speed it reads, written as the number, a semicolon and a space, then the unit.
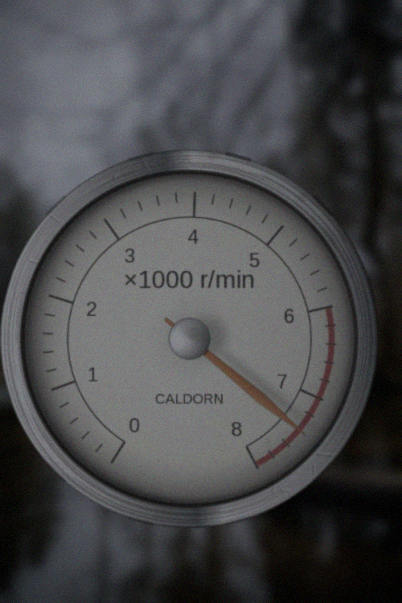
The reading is 7400; rpm
